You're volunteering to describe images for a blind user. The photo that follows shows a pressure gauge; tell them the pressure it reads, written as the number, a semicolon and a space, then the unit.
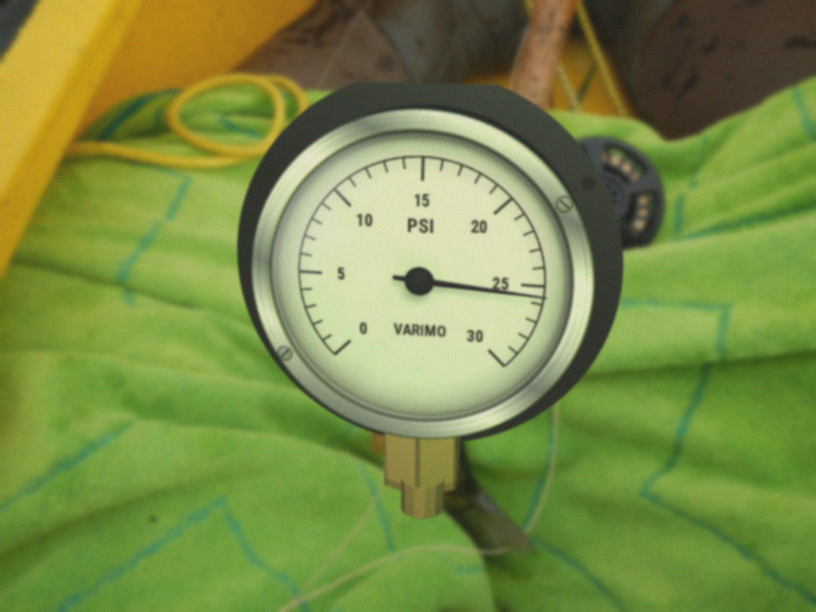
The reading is 25.5; psi
